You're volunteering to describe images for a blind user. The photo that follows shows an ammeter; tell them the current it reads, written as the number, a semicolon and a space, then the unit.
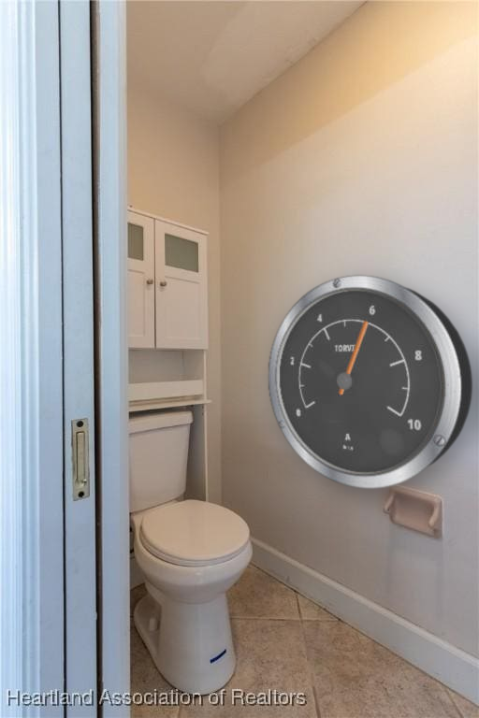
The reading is 6; A
